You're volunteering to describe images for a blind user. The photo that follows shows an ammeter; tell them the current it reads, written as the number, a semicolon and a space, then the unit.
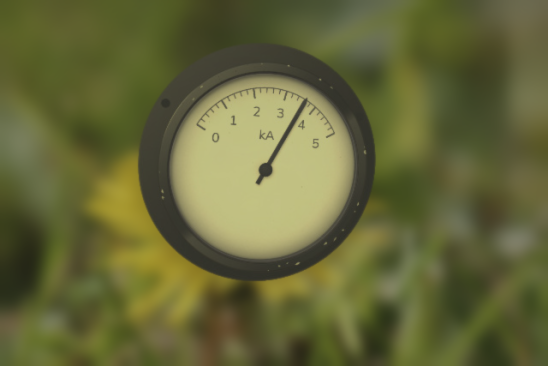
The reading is 3.6; kA
